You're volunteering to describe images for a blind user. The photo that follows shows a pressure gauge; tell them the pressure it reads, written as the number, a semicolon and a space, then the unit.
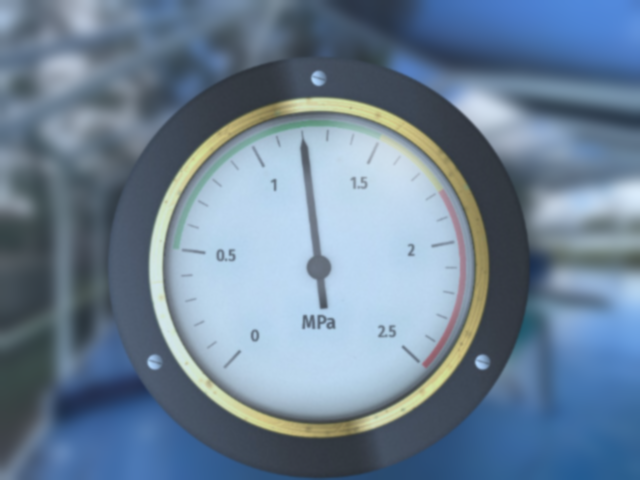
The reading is 1.2; MPa
